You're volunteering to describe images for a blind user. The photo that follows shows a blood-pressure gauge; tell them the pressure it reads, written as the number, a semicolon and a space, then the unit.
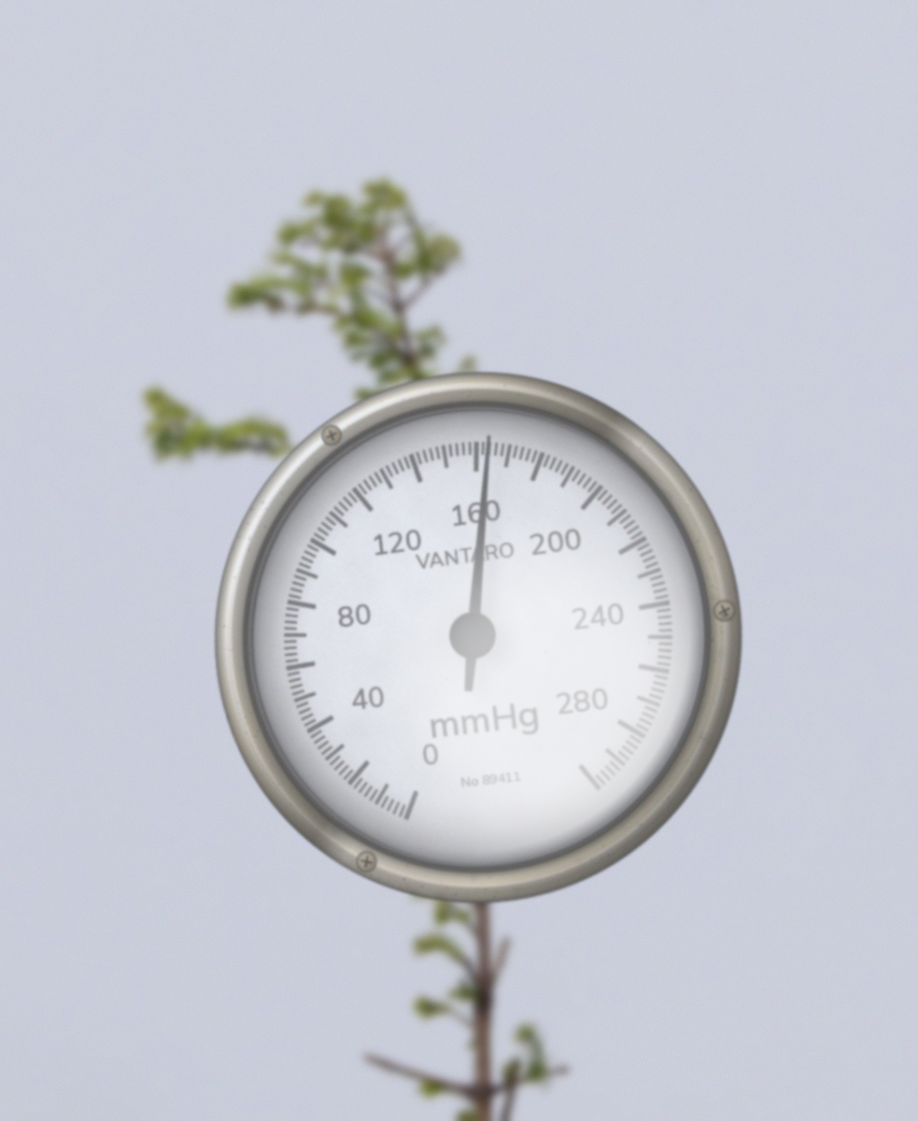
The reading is 164; mmHg
